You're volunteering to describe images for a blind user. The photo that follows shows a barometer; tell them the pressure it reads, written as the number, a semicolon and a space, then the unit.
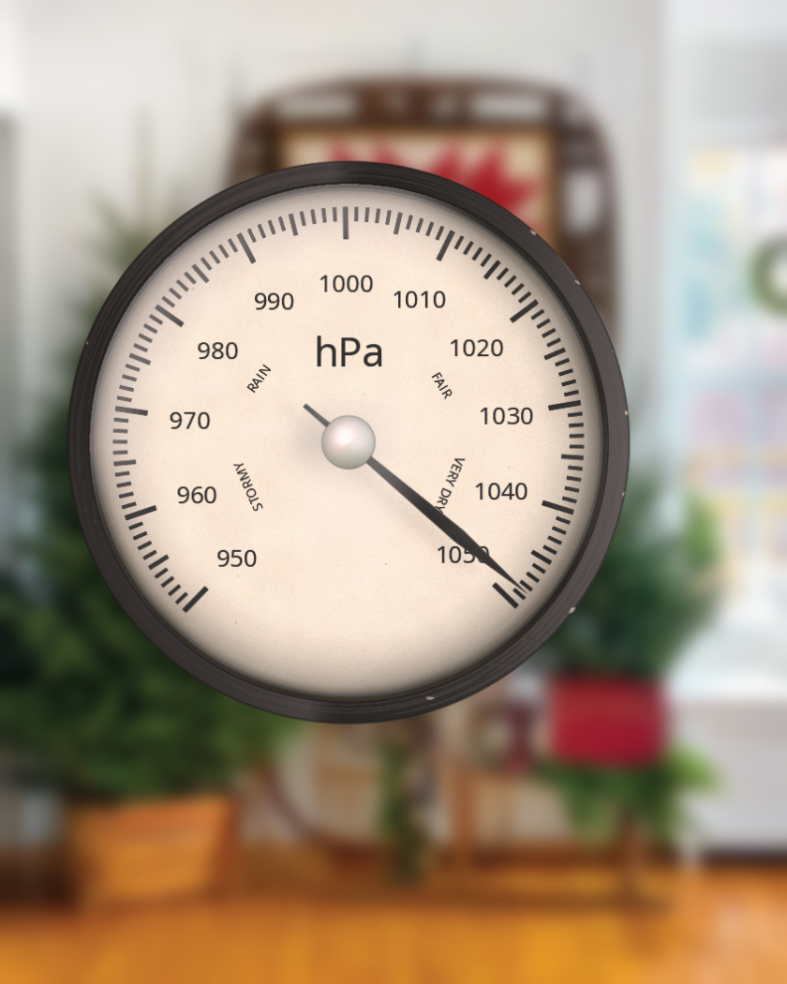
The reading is 1048.5; hPa
